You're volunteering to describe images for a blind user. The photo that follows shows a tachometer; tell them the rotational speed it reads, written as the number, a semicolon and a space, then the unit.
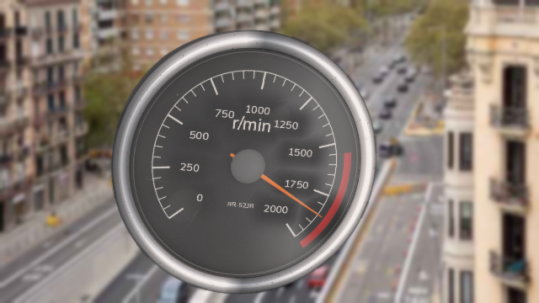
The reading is 1850; rpm
